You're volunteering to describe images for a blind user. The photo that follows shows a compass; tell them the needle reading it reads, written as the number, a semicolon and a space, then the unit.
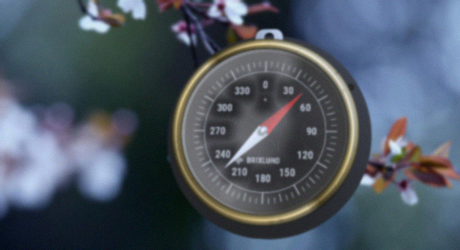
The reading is 45; °
